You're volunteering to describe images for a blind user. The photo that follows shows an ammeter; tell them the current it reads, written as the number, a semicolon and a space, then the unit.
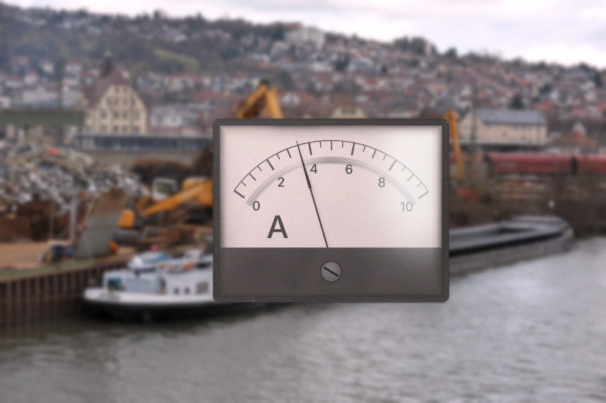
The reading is 3.5; A
